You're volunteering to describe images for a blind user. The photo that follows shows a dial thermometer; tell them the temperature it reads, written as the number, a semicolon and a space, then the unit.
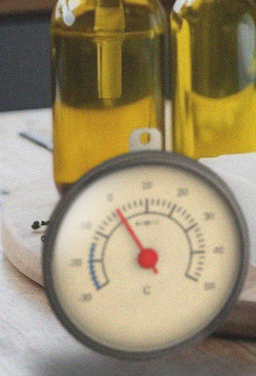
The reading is 0; °C
